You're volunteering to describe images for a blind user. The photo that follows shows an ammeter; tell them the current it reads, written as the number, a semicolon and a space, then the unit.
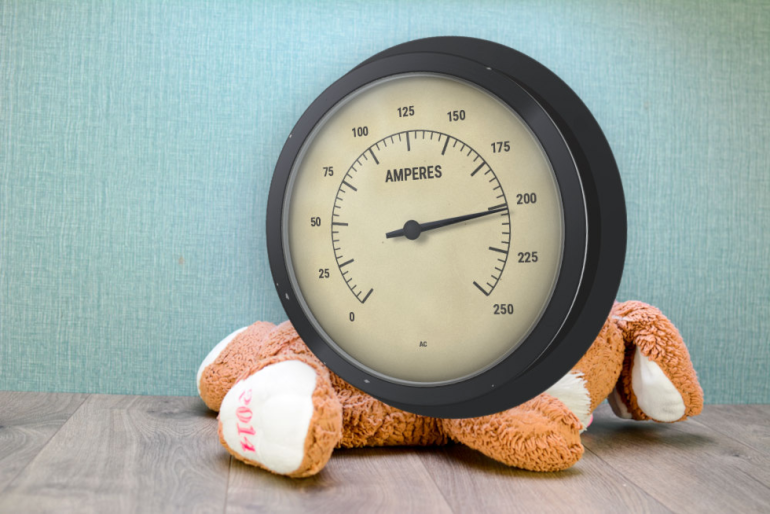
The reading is 202.5; A
